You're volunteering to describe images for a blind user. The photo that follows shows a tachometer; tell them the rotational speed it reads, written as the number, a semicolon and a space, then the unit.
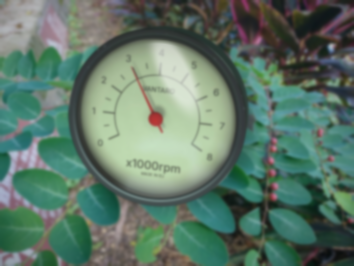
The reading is 3000; rpm
